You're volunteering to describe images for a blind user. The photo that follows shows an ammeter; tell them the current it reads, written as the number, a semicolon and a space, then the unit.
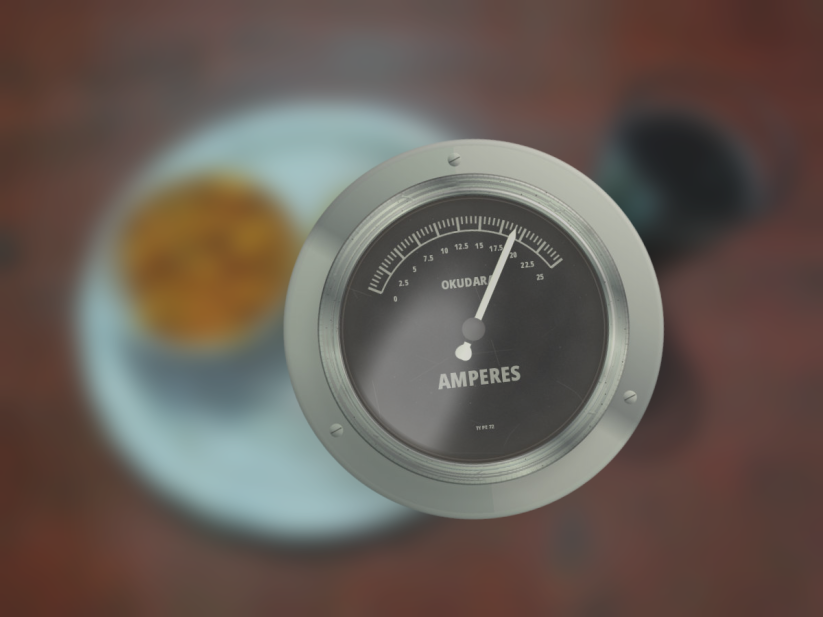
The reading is 19; A
